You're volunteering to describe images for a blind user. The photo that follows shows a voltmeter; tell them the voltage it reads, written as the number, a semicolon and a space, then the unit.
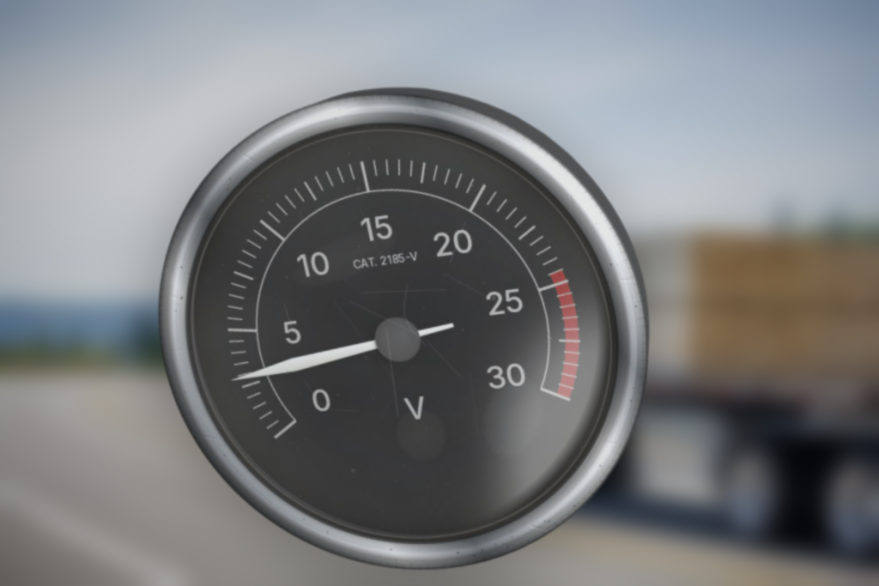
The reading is 3; V
